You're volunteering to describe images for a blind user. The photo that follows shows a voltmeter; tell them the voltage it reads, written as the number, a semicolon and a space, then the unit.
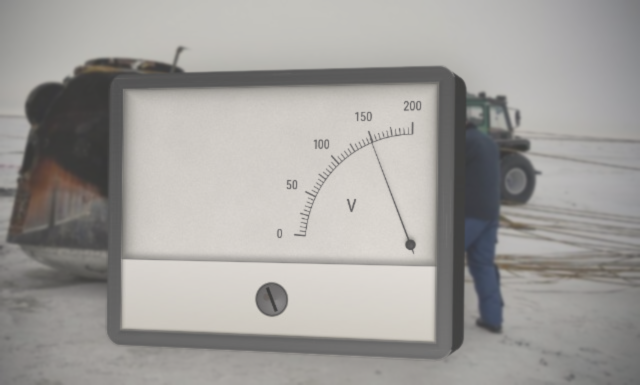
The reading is 150; V
